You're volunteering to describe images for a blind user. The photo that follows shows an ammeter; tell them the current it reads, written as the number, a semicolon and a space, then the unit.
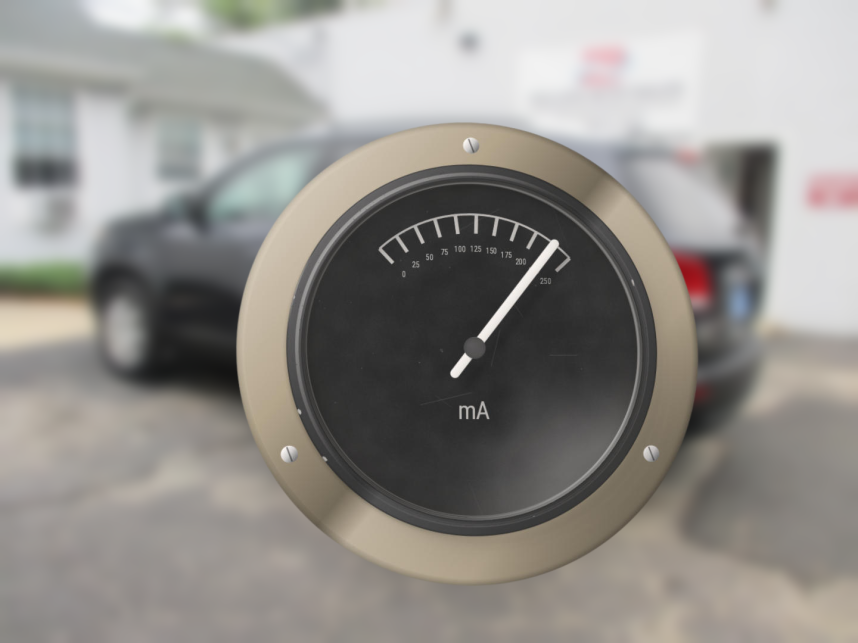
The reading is 225; mA
